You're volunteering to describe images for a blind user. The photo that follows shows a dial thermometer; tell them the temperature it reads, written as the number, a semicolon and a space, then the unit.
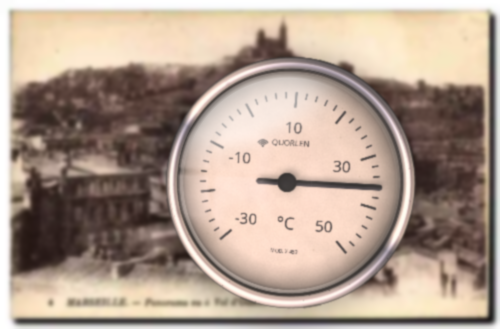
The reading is 36; °C
